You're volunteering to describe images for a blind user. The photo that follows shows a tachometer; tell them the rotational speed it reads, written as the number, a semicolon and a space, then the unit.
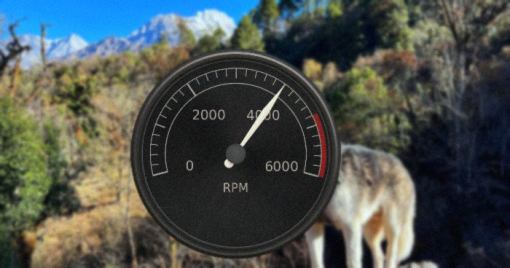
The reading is 4000; rpm
